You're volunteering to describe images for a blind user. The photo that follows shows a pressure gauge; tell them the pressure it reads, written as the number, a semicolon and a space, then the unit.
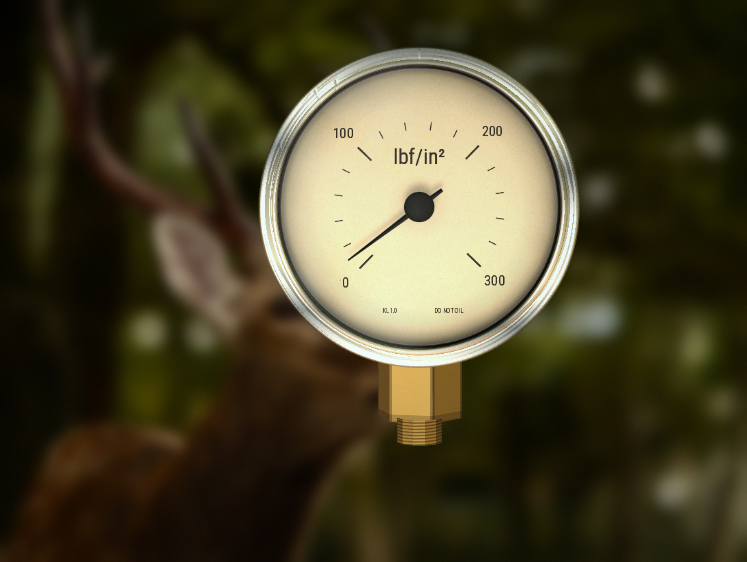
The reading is 10; psi
